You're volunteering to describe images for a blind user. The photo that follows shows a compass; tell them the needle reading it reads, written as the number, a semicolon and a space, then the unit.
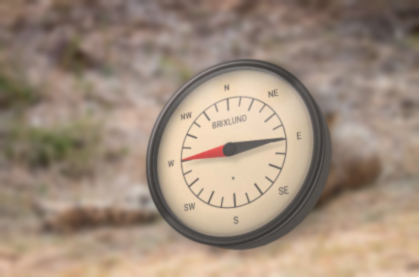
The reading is 270; °
